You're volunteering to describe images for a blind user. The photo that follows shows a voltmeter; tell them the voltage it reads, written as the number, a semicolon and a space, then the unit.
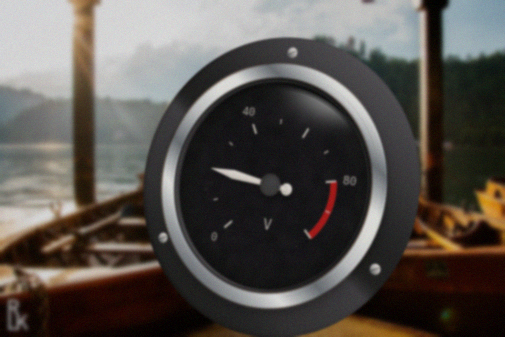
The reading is 20; V
